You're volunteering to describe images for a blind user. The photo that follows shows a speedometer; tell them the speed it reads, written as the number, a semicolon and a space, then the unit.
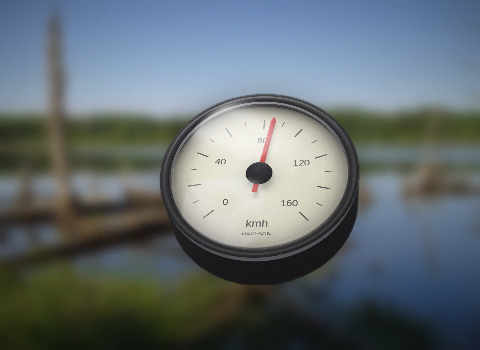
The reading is 85; km/h
